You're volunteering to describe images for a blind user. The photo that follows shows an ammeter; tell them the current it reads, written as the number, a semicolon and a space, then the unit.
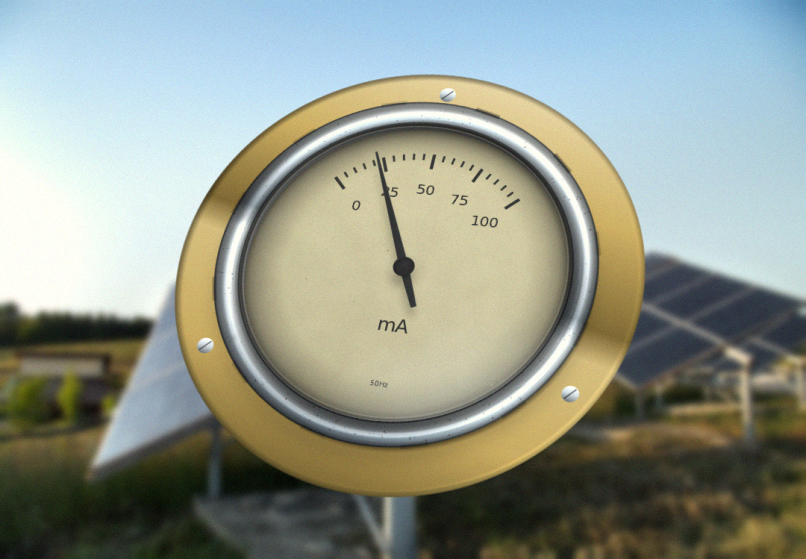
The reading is 22.5; mA
